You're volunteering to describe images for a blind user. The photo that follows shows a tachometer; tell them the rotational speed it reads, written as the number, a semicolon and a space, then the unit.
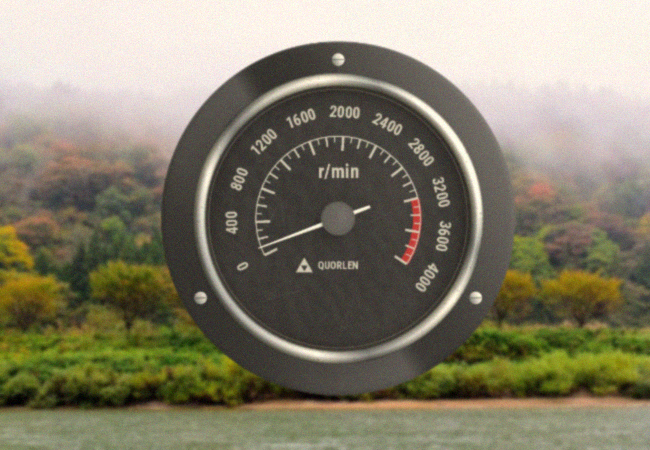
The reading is 100; rpm
